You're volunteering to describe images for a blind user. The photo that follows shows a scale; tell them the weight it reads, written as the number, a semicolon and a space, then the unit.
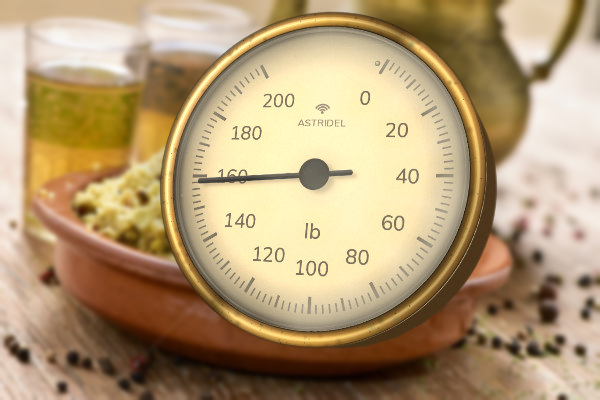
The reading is 158; lb
